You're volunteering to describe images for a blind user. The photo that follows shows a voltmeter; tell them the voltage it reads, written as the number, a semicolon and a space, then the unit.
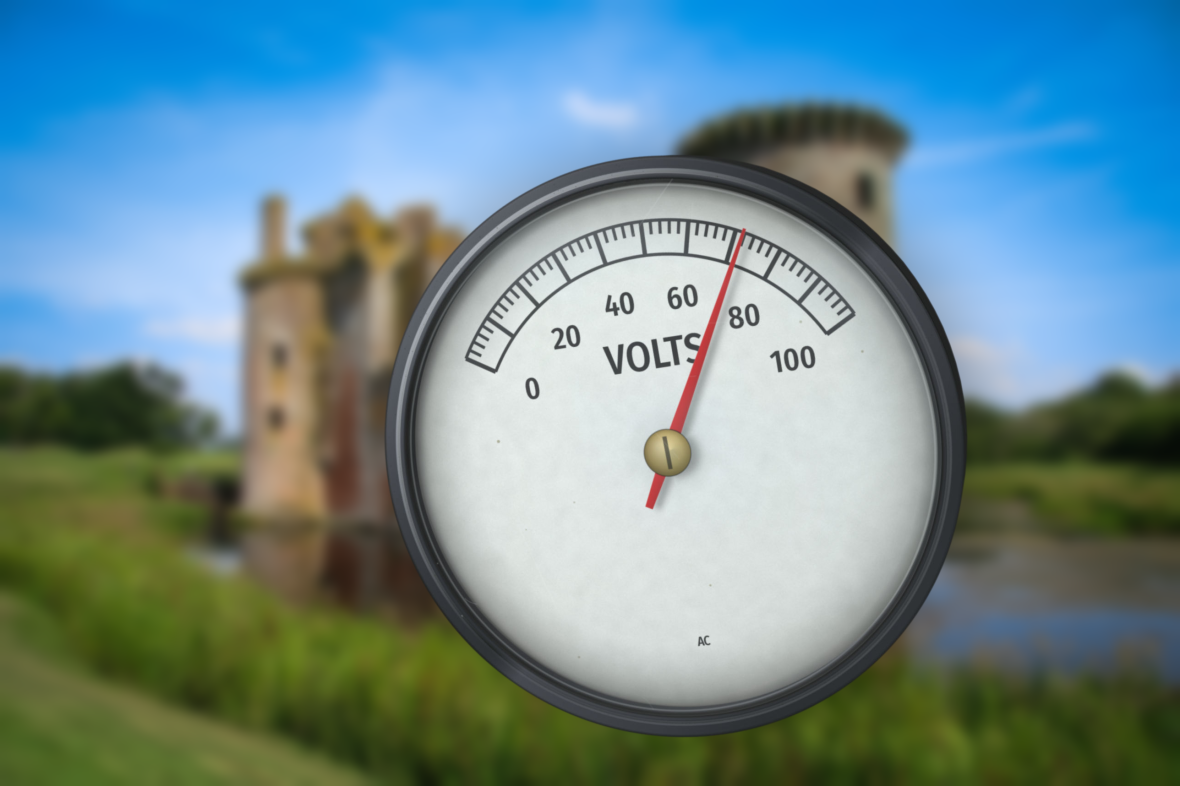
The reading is 72; V
